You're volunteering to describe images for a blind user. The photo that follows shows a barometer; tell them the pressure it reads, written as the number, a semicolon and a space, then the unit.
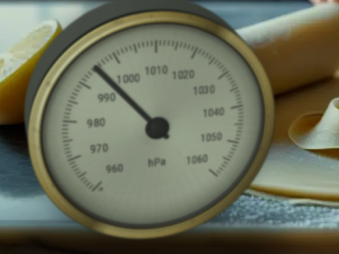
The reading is 995; hPa
